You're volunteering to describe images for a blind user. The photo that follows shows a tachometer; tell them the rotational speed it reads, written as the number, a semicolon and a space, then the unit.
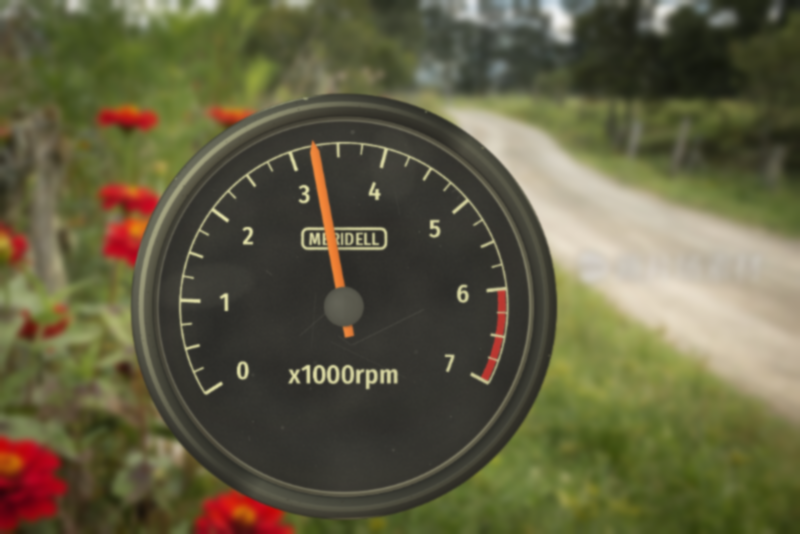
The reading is 3250; rpm
